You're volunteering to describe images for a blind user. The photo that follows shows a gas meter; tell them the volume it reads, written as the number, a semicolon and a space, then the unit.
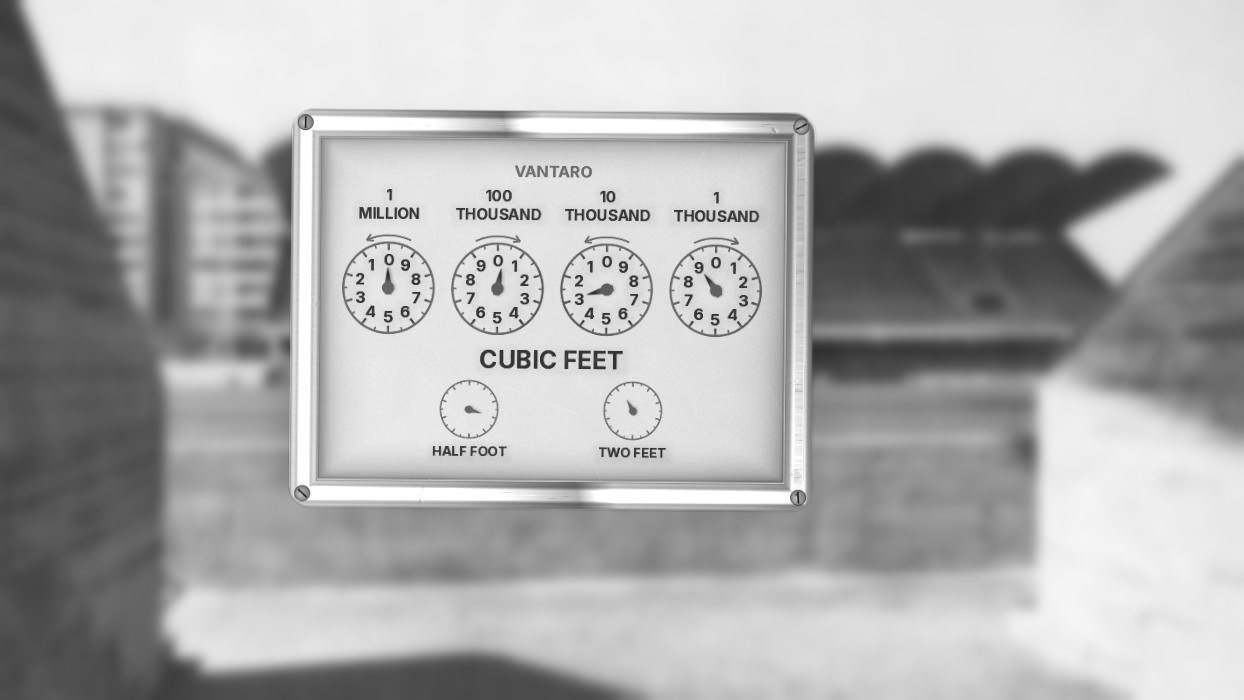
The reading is 2900; ft³
